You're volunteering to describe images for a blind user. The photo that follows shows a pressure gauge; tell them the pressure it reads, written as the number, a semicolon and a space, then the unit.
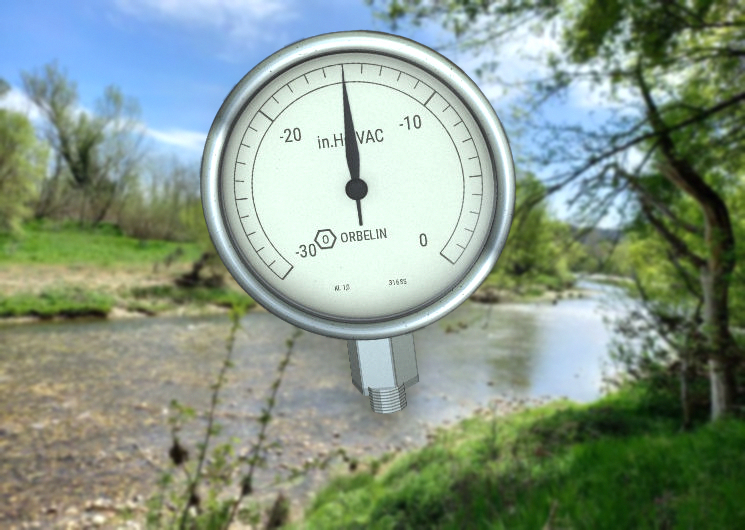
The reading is -15; inHg
